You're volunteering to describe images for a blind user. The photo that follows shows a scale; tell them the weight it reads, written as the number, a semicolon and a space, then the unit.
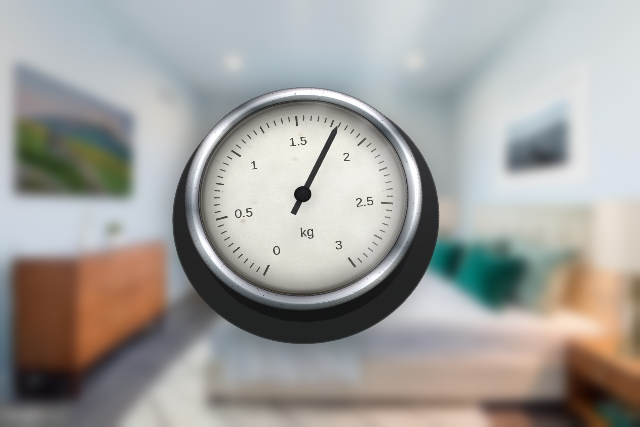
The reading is 1.8; kg
